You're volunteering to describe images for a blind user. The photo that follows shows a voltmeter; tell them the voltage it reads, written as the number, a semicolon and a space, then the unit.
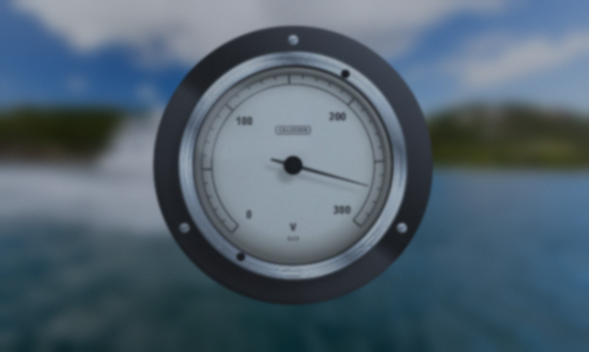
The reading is 270; V
